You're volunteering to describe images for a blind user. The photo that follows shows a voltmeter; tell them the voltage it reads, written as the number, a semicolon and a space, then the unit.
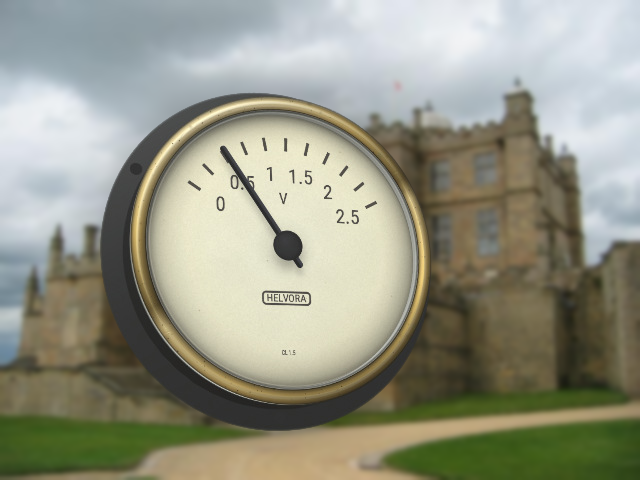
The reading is 0.5; V
